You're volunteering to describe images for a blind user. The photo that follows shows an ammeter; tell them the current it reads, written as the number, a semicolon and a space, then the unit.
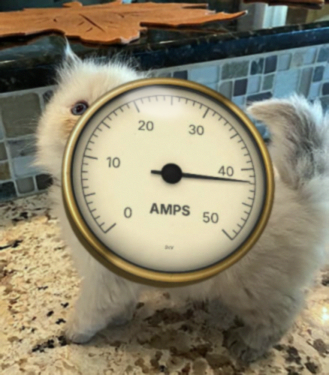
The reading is 42; A
